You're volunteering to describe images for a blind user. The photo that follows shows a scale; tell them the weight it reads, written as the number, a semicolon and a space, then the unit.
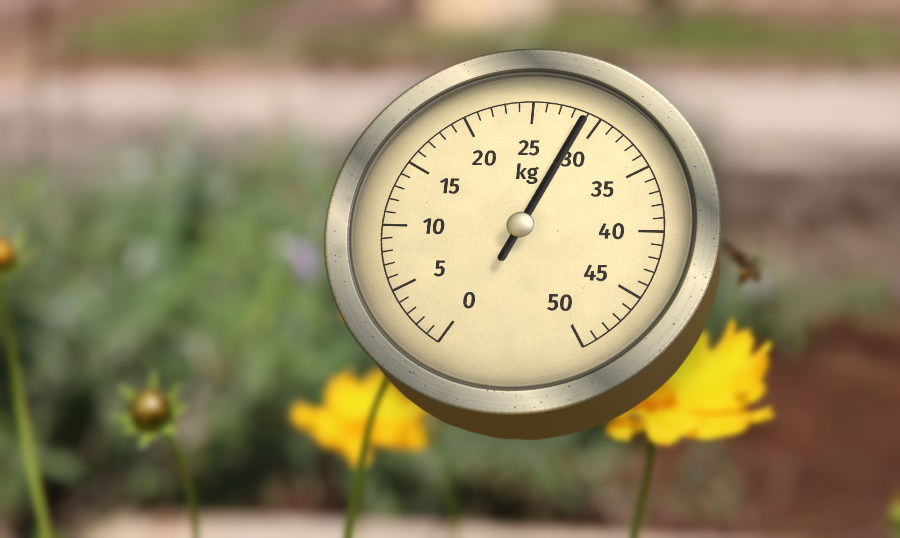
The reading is 29; kg
